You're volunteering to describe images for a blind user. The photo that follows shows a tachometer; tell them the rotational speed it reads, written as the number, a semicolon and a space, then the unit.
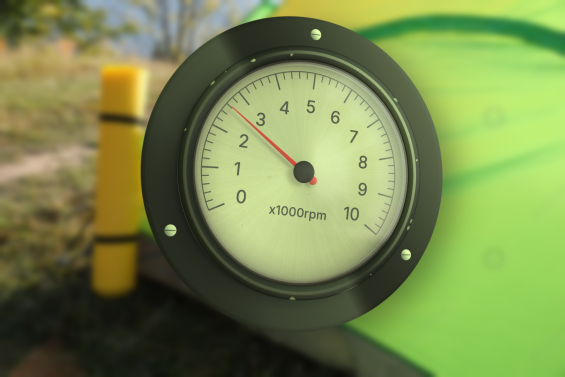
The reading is 2600; rpm
